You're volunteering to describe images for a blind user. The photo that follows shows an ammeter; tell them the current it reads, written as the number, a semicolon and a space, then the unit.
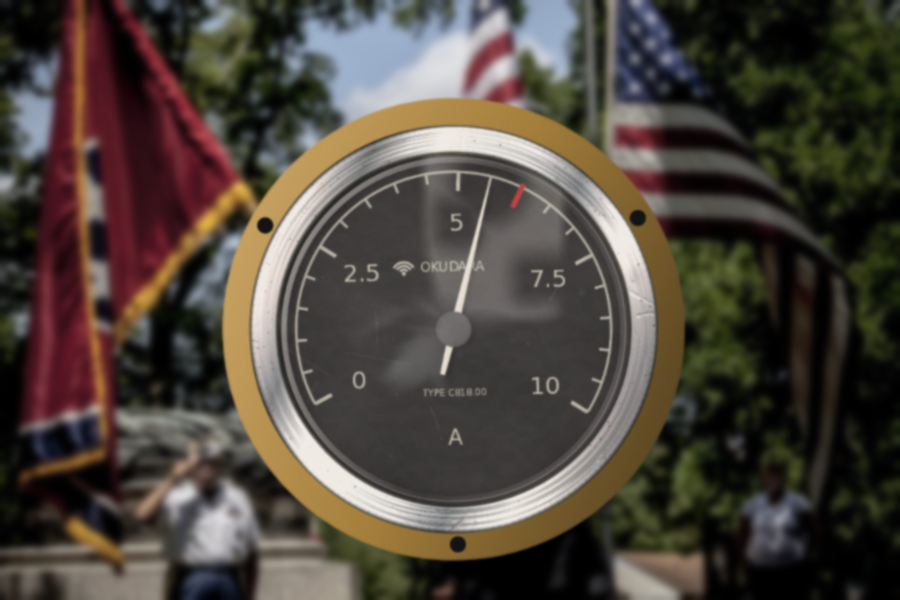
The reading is 5.5; A
